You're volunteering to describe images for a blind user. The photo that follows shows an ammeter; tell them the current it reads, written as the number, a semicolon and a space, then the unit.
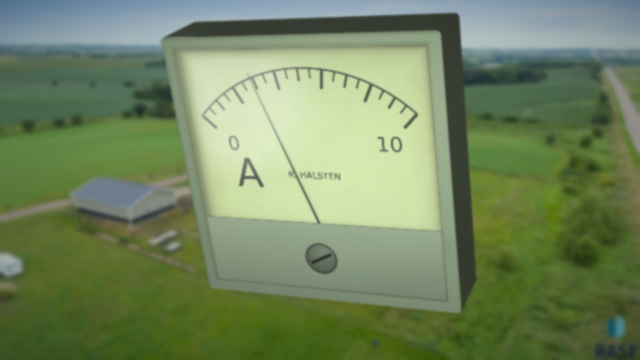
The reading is 3; A
